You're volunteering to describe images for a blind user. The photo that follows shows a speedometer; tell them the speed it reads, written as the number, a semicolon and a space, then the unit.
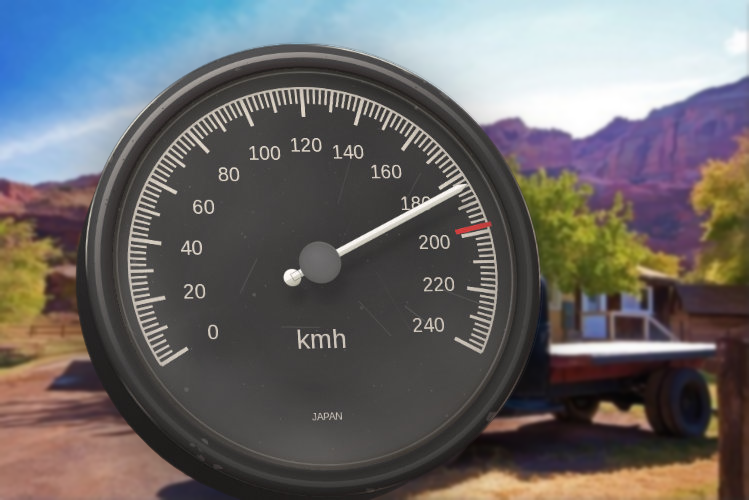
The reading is 184; km/h
